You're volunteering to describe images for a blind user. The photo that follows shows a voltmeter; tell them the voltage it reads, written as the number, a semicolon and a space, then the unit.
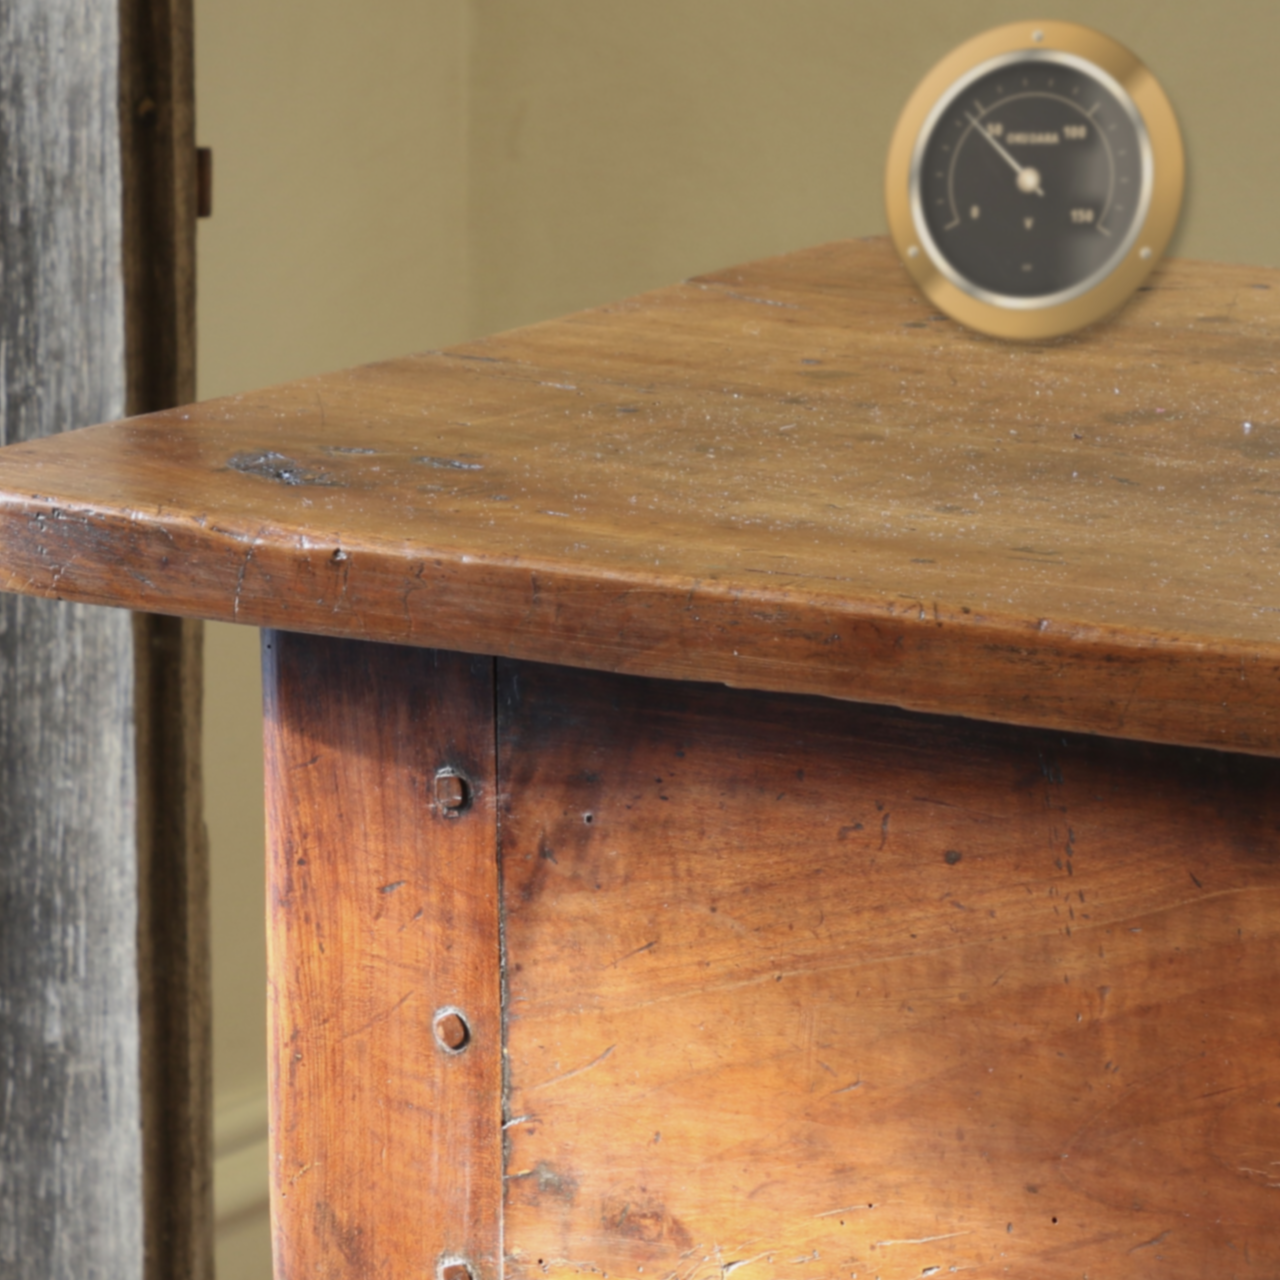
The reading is 45; V
